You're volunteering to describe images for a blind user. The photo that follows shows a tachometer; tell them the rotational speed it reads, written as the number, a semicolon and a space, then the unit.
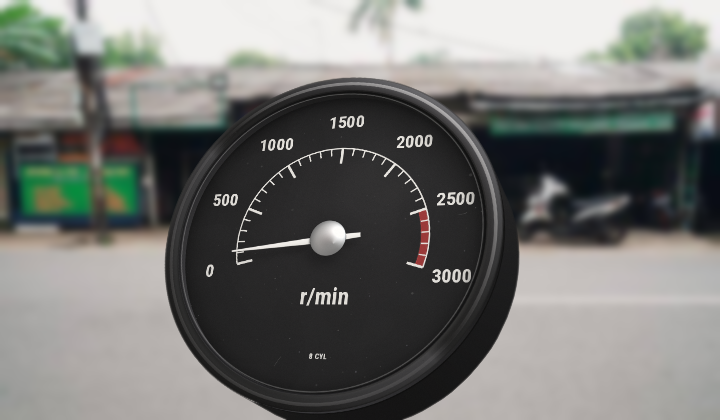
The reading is 100; rpm
